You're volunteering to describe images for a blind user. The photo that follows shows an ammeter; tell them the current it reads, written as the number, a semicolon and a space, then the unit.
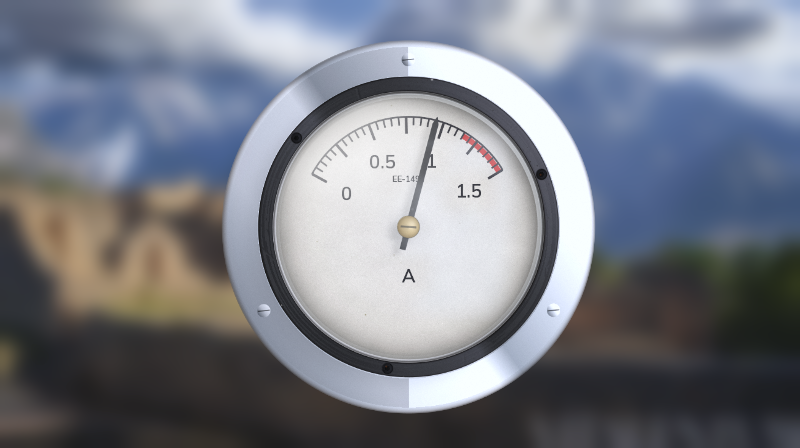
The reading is 0.95; A
